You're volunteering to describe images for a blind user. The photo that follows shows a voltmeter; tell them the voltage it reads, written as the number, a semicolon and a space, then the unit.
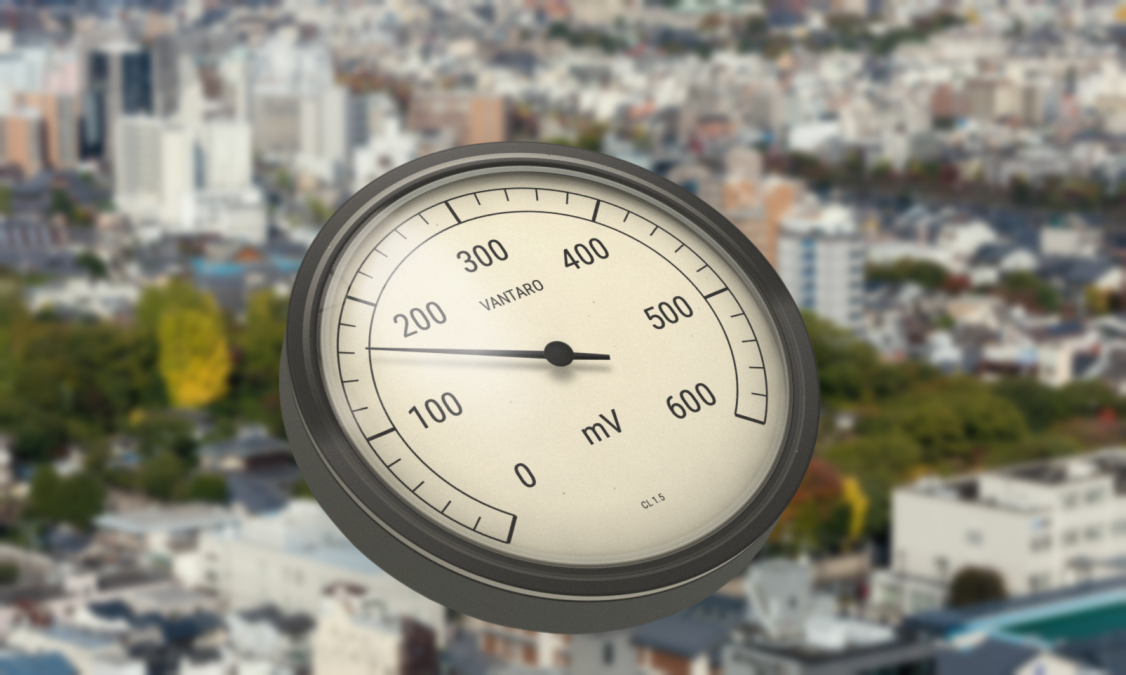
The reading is 160; mV
